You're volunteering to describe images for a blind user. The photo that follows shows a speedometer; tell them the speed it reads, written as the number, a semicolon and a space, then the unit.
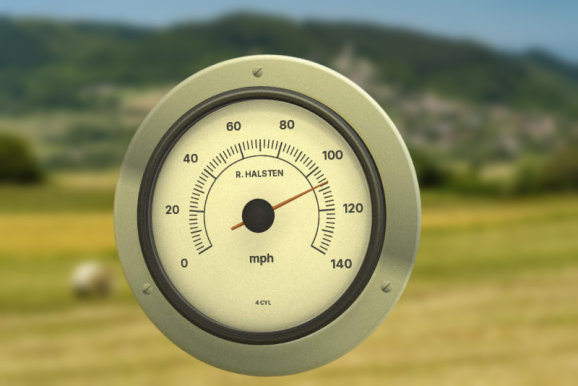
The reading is 108; mph
